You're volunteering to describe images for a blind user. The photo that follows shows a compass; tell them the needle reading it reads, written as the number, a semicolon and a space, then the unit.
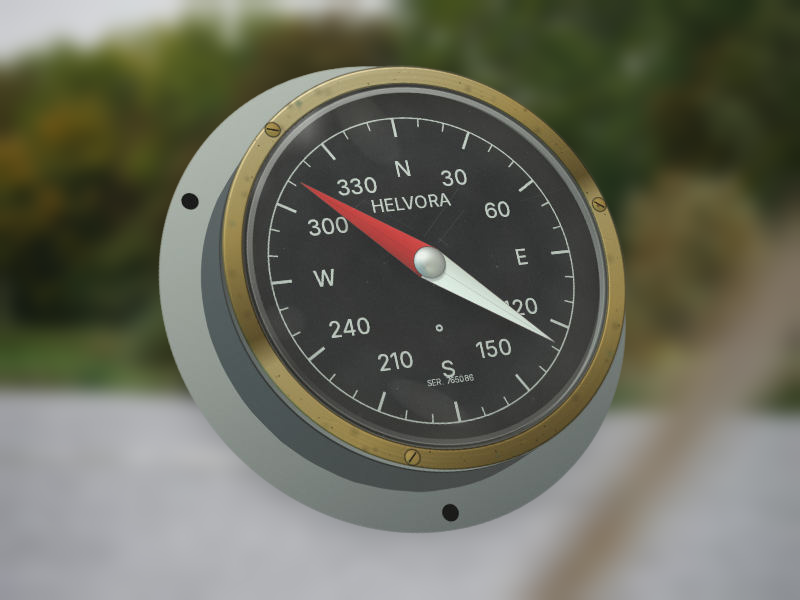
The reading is 310; °
